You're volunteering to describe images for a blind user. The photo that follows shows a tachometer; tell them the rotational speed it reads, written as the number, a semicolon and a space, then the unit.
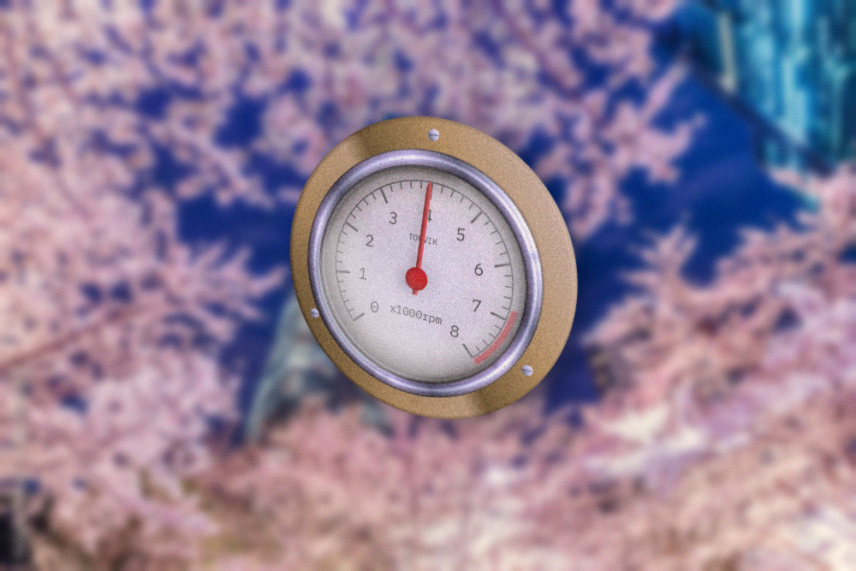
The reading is 4000; rpm
